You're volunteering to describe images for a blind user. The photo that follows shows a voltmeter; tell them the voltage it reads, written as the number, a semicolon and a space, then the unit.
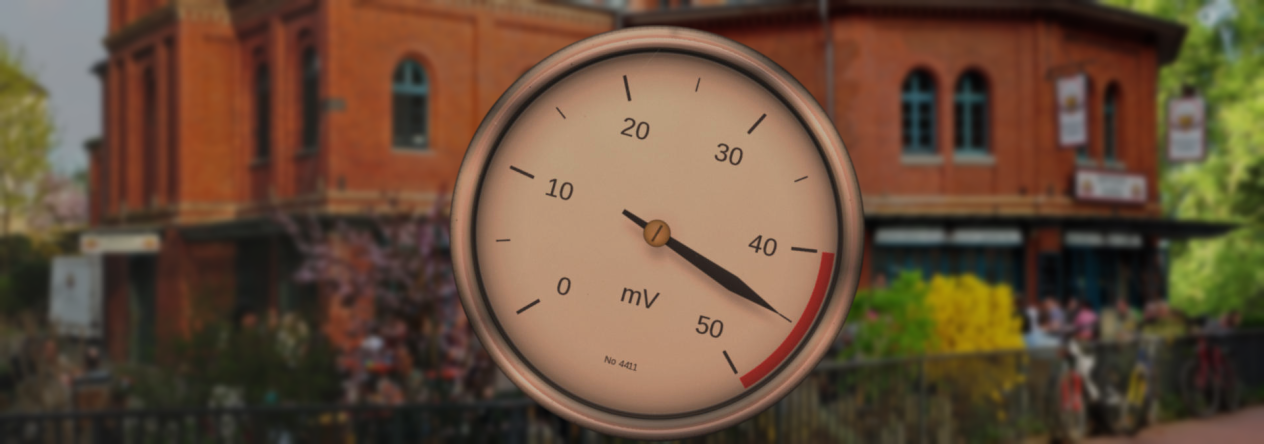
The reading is 45; mV
